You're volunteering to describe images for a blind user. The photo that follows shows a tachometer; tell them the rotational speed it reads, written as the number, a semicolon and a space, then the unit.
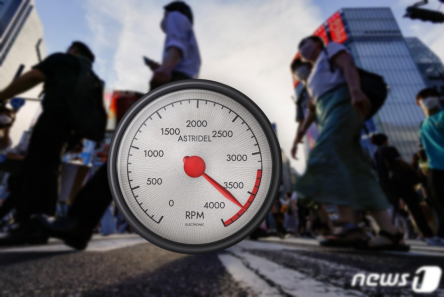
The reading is 3700; rpm
